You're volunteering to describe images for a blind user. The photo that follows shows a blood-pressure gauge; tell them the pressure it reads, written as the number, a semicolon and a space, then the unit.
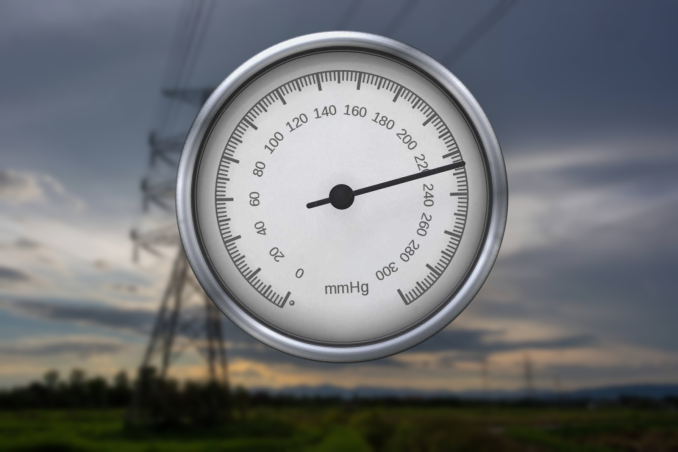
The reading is 226; mmHg
